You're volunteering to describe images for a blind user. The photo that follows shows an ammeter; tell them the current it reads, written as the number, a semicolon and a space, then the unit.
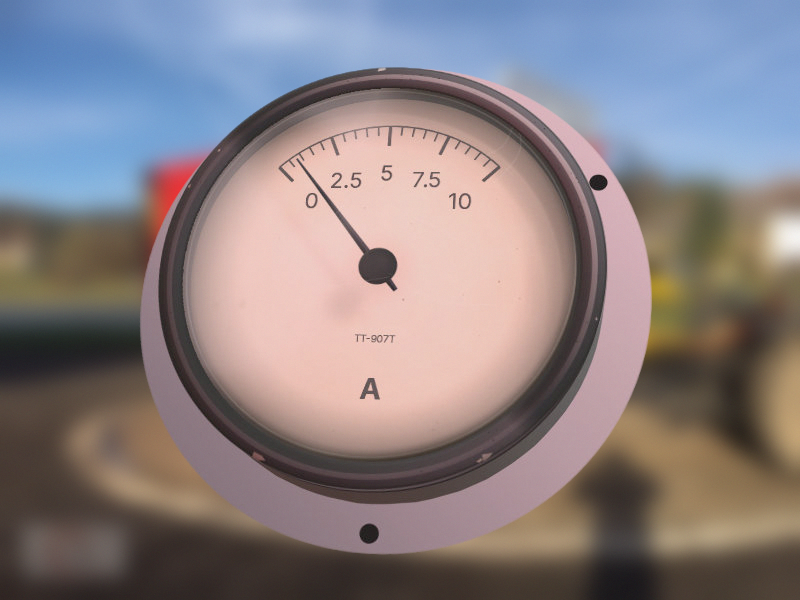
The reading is 0.75; A
